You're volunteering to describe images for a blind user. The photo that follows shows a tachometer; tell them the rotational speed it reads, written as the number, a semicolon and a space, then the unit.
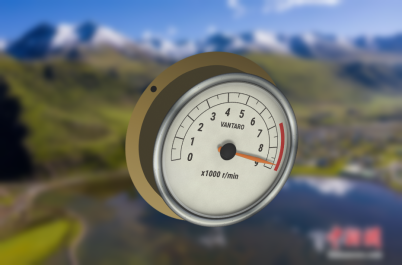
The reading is 8750; rpm
